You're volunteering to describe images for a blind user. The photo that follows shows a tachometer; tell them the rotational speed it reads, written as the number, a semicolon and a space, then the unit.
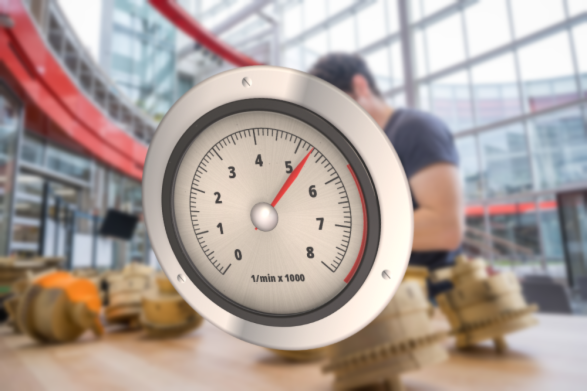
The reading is 5300; rpm
